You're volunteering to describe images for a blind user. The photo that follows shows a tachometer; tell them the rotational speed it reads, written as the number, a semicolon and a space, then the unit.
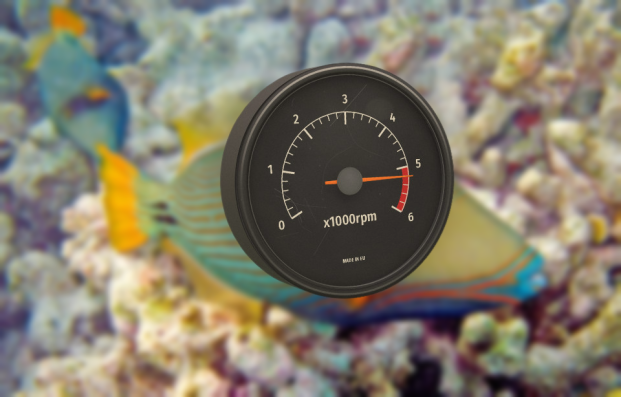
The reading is 5200; rpm
